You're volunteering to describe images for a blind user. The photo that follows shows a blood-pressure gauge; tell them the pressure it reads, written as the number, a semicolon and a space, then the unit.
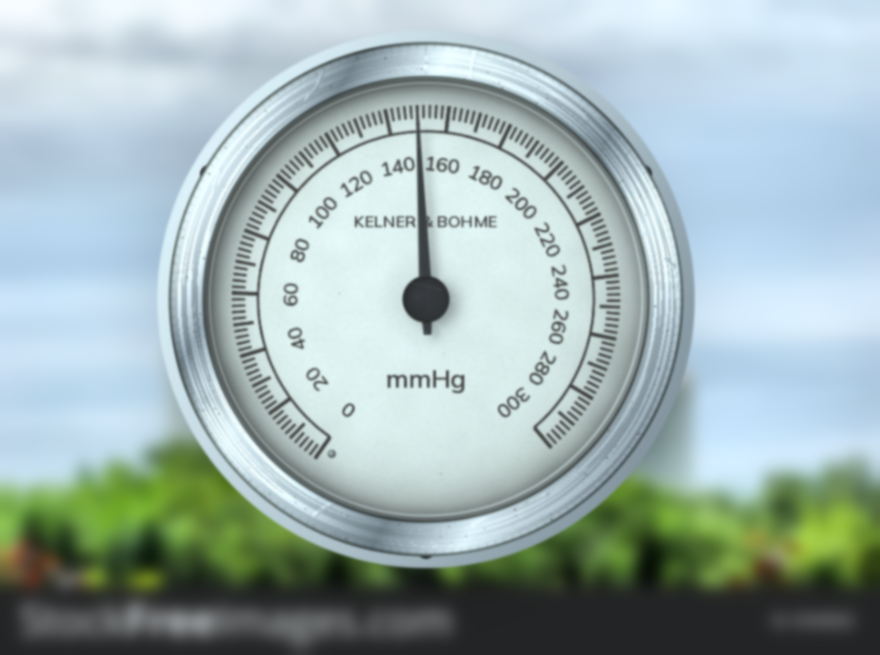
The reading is 150; mmHg
